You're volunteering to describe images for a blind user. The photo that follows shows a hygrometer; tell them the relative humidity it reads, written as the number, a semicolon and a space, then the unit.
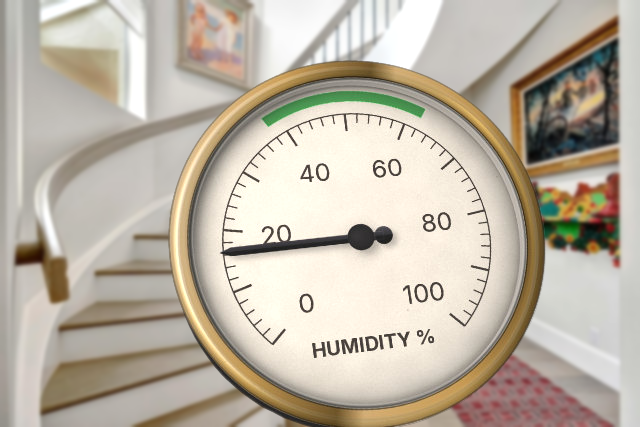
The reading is 16; %
